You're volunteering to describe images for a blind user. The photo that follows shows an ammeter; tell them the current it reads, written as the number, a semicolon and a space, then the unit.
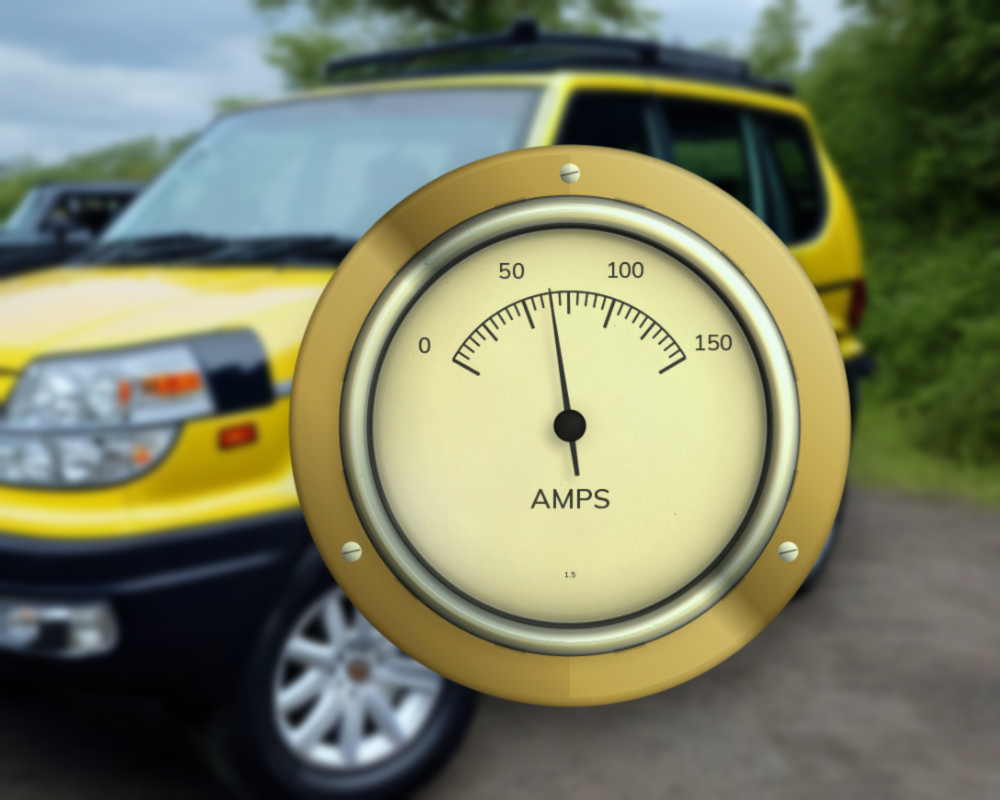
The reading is 65; A
